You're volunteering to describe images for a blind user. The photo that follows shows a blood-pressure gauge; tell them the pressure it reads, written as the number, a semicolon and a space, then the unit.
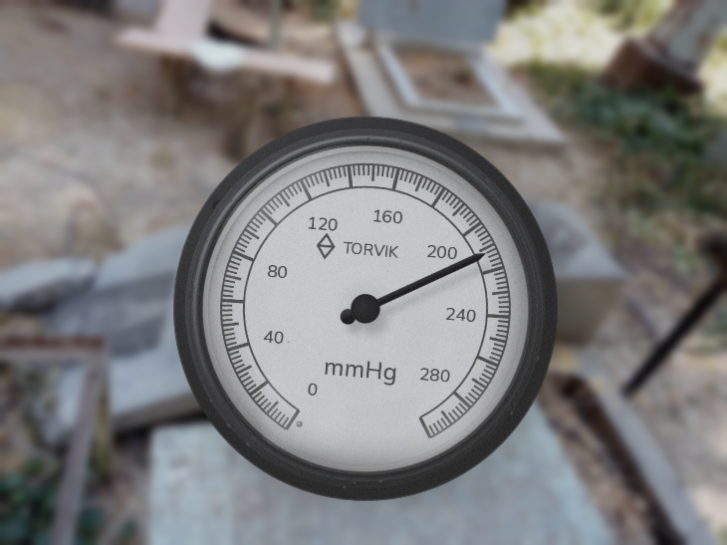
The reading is 212; mmHg
